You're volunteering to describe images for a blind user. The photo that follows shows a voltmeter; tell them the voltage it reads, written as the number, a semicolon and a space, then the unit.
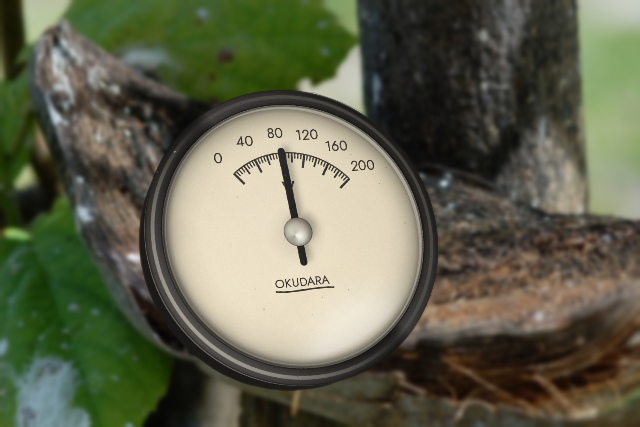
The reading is 80; V
